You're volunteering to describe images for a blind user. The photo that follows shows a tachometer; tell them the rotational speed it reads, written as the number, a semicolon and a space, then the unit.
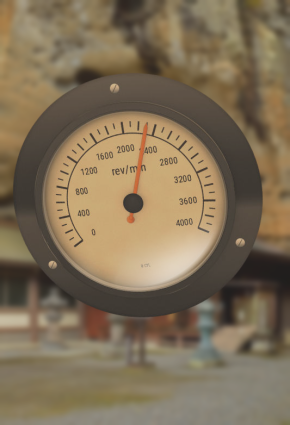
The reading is 2300; rpm
